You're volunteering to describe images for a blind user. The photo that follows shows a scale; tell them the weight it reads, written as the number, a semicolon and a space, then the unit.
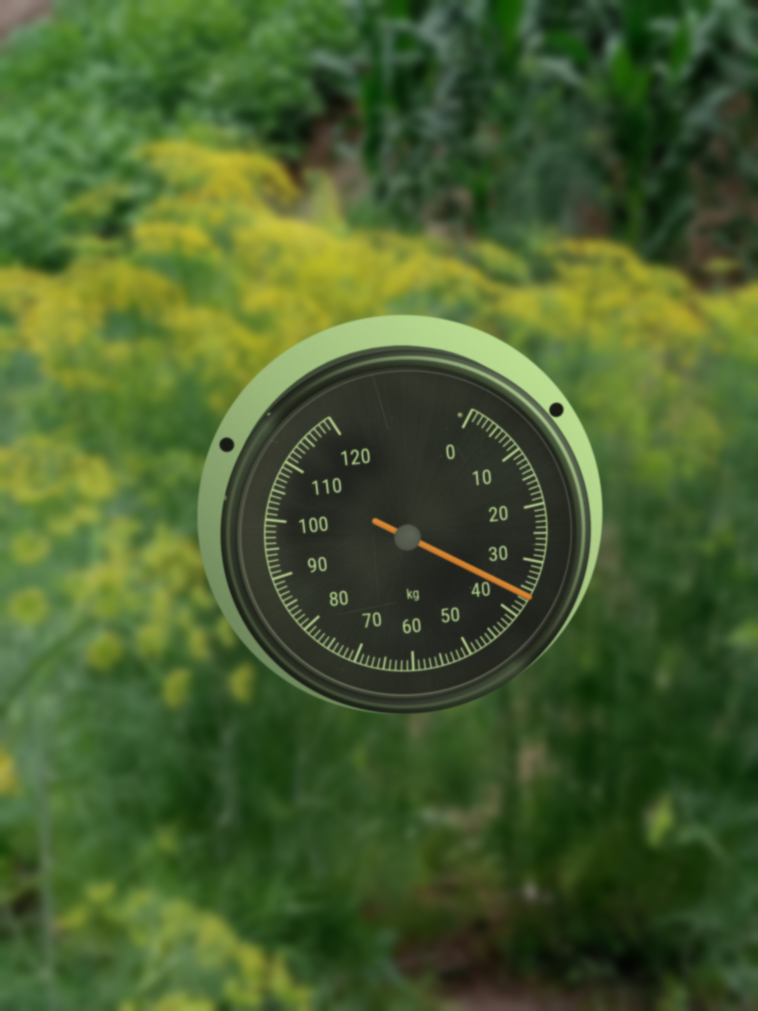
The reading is 36; kg
